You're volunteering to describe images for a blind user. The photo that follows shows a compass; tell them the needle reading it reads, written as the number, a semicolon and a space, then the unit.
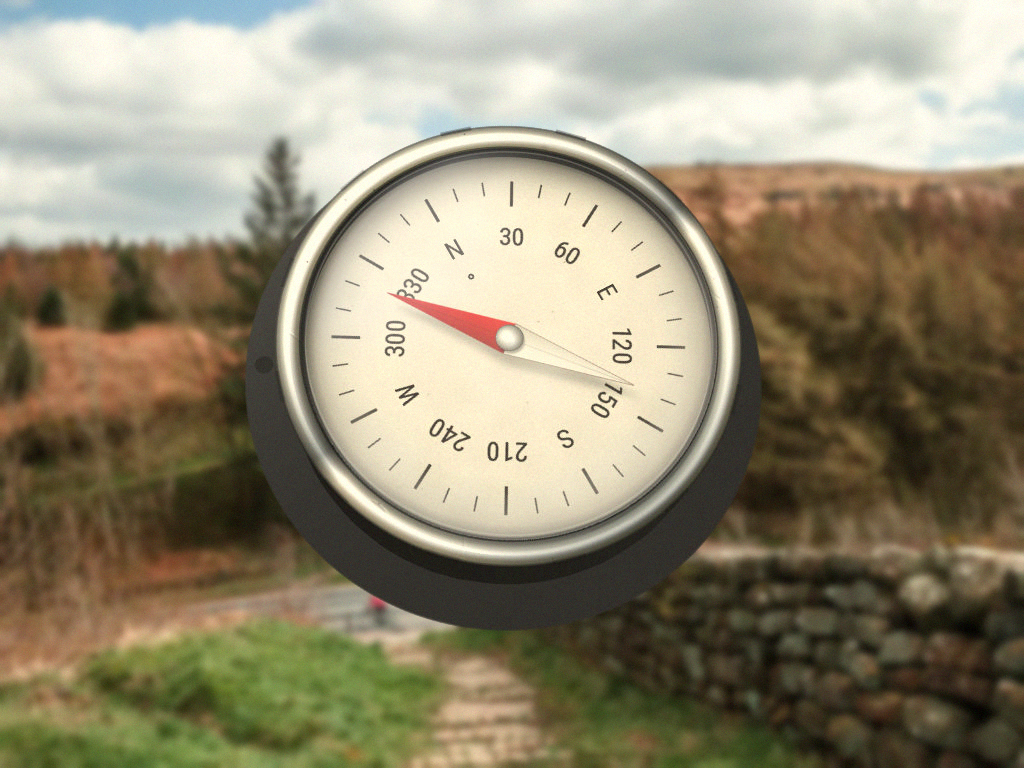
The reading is 320; °
